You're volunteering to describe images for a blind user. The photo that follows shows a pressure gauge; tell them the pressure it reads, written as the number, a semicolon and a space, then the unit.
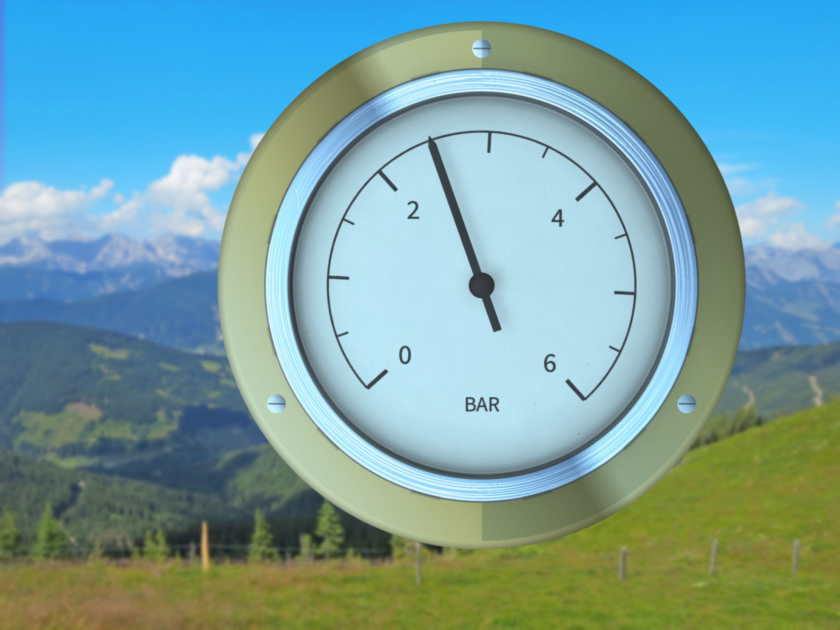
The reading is 2.5; bar
